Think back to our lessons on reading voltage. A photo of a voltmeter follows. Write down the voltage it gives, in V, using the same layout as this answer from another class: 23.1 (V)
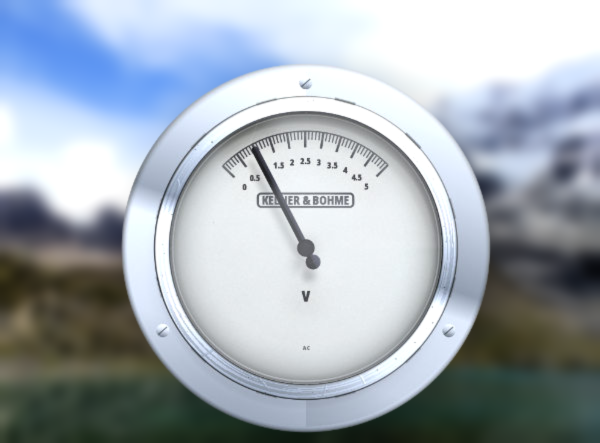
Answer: 1 (V)
